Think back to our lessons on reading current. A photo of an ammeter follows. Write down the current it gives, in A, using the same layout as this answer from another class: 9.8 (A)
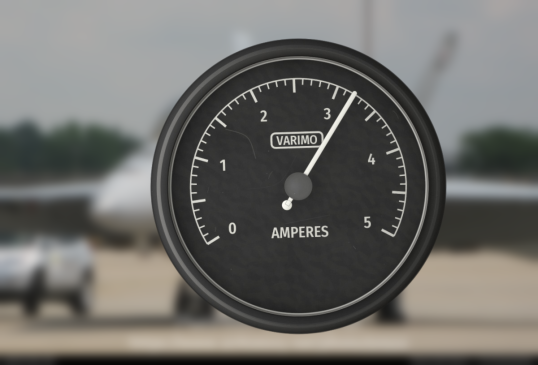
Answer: 3.2 (A)
